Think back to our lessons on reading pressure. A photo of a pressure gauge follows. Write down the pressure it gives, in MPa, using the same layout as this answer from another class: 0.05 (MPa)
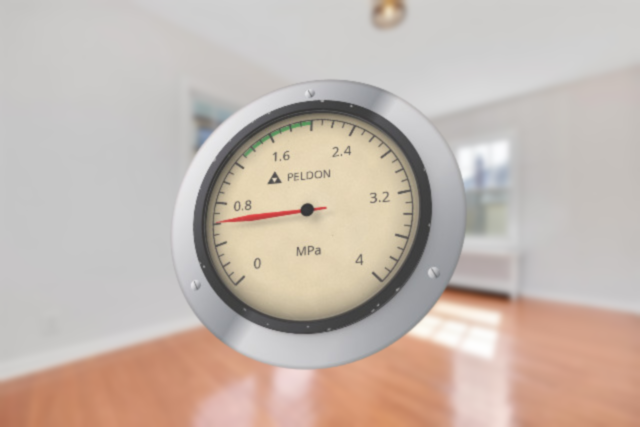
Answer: 0.6 (MPa)
